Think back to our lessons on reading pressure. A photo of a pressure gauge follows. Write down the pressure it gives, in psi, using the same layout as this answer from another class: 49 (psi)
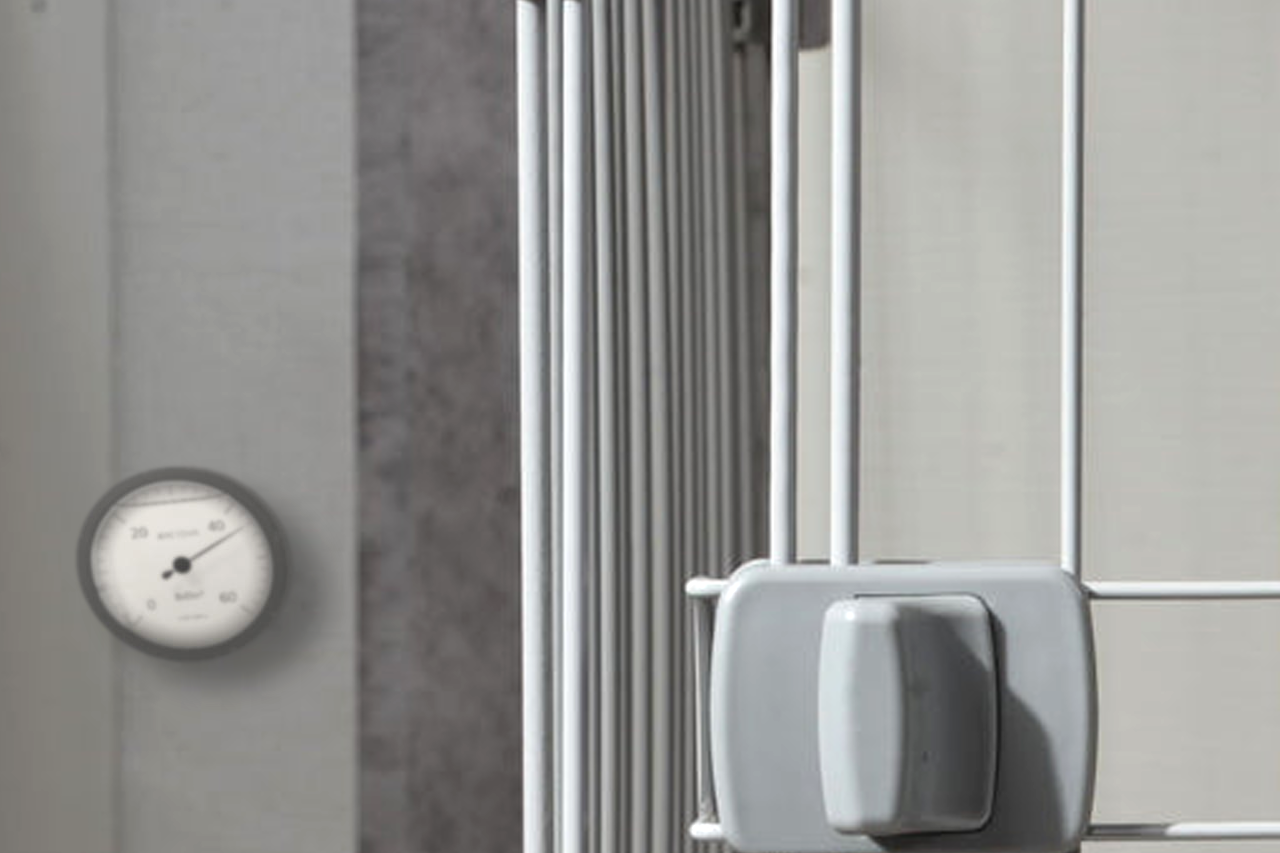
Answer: 44 (psi)
